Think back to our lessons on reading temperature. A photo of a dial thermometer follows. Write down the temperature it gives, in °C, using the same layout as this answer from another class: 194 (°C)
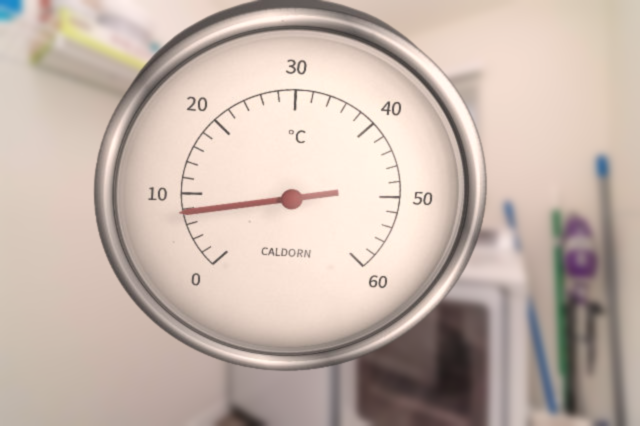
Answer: 8 (°C)
